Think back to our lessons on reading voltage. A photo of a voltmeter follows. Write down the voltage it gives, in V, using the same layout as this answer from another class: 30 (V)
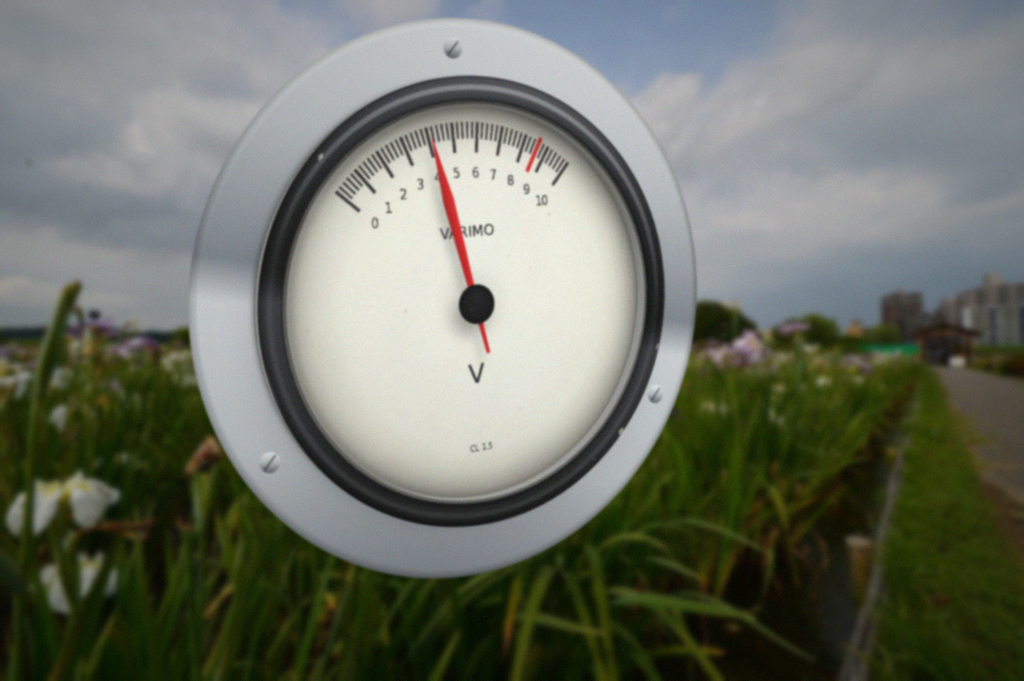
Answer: 4 (V)
